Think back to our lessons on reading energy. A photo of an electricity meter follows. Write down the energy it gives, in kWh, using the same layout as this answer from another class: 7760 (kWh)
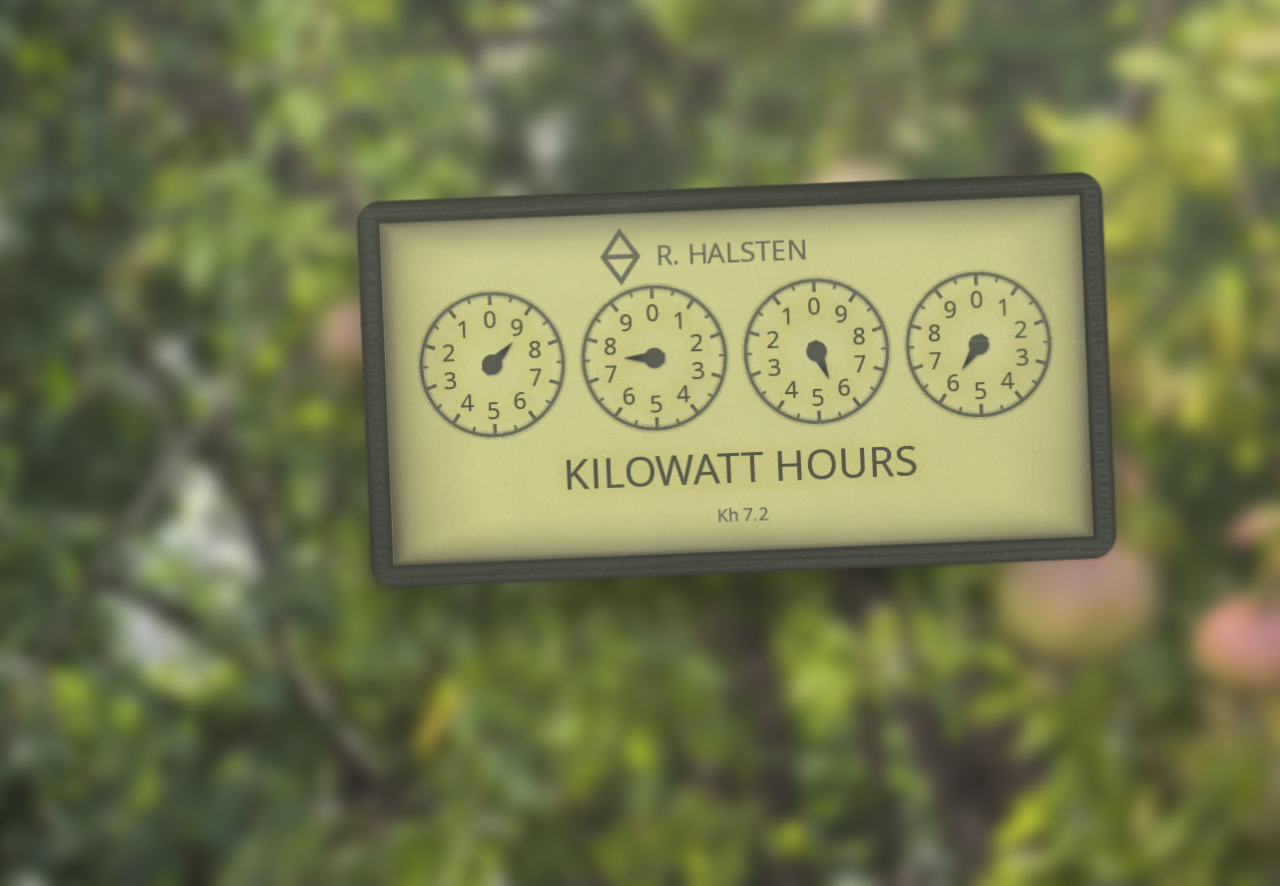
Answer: 8756 (kWh)
